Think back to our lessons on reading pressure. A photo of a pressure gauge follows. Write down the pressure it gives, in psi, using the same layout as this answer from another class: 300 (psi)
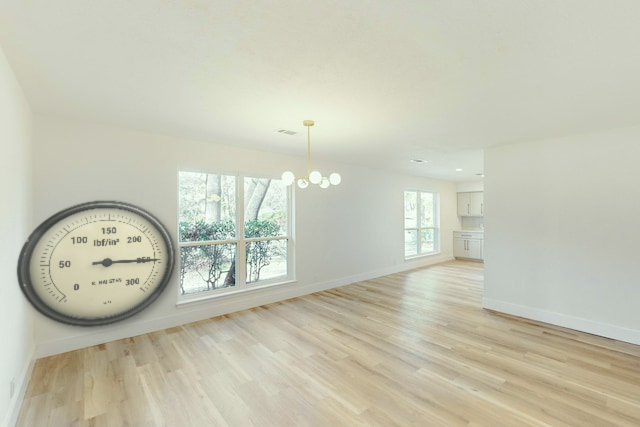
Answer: 250 (psi)
